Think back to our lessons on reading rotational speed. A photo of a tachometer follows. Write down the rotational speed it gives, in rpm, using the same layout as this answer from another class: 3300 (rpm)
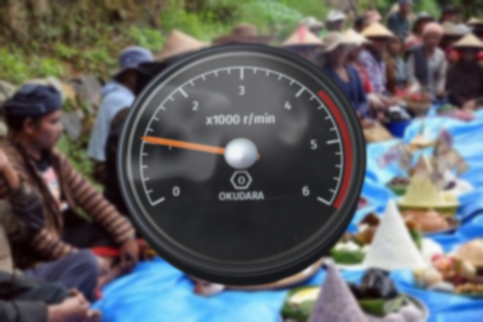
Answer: 1000 (rpm)
